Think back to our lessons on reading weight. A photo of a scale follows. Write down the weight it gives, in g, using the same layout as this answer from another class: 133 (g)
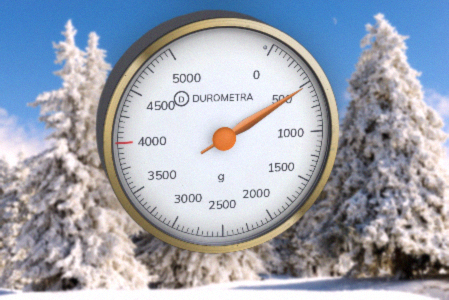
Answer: 500 (g)
